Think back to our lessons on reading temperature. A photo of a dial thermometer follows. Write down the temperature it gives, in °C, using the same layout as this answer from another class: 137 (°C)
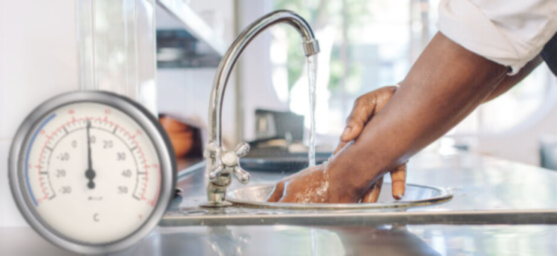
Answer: 10 (°C)
